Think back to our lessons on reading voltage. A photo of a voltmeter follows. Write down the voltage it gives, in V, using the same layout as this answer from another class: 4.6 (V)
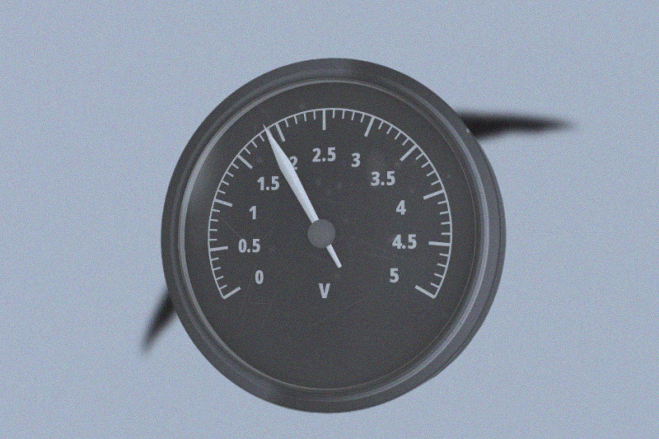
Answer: 1.9 (V)
